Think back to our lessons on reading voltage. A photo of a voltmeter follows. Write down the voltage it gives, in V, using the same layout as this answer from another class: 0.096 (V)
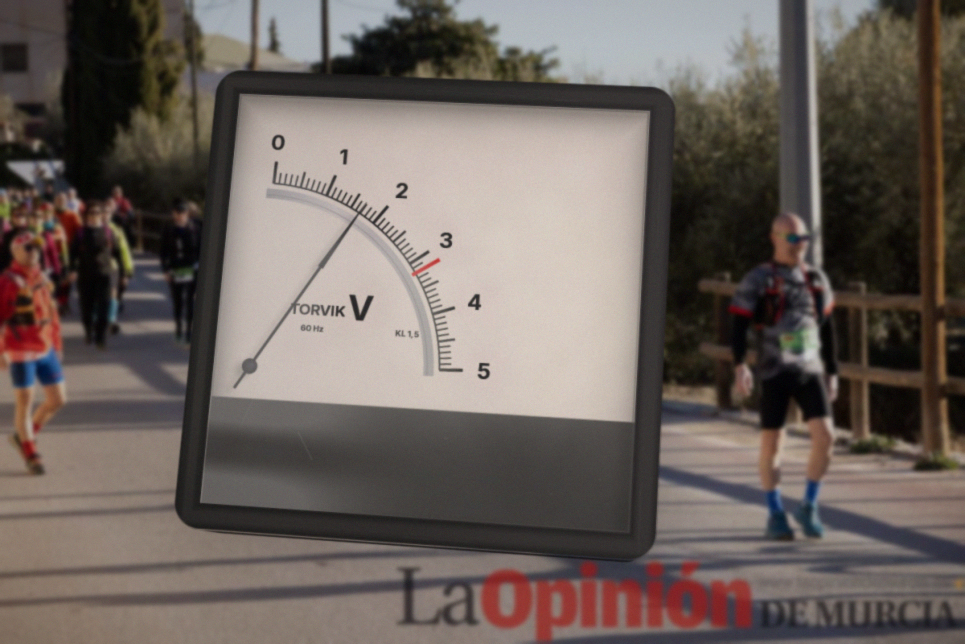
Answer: 1.7 (V)
